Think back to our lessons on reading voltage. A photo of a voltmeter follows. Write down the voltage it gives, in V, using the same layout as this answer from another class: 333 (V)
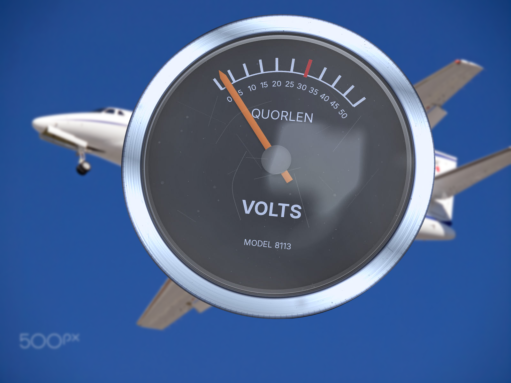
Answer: 2.5 (V)
